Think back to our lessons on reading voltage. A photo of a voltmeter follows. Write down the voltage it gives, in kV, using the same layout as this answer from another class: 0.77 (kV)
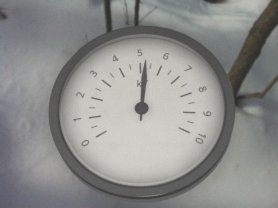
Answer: 5.25 (kV)
